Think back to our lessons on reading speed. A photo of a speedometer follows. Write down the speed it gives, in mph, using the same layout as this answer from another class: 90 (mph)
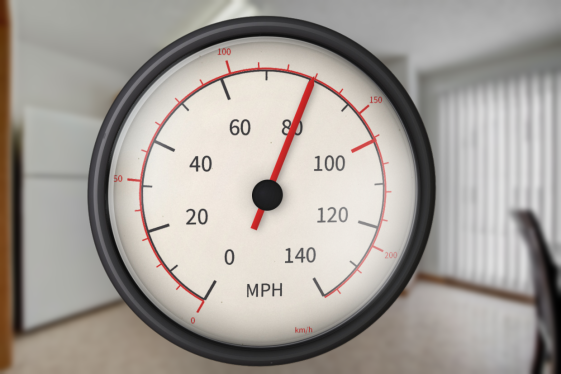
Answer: 80 (mph)
